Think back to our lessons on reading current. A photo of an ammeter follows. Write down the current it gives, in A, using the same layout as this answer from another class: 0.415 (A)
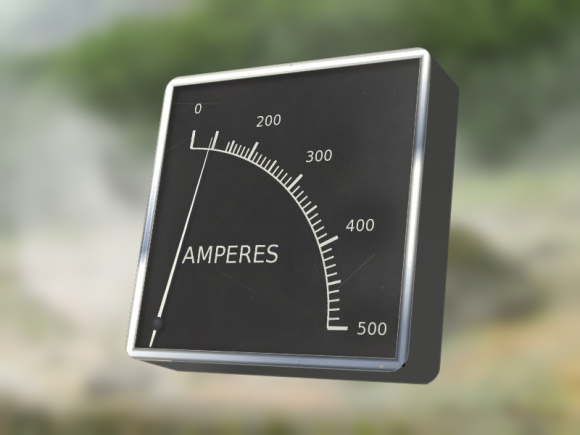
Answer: 100 (A)
